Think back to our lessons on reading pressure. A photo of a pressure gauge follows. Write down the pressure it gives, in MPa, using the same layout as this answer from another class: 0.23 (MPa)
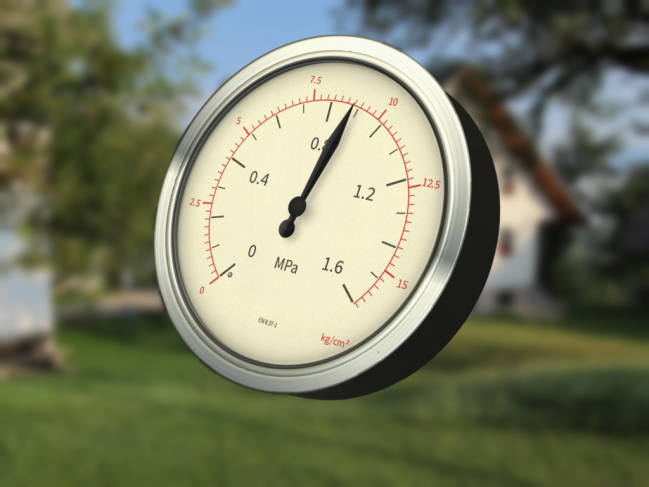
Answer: 0.9 (MPa)
